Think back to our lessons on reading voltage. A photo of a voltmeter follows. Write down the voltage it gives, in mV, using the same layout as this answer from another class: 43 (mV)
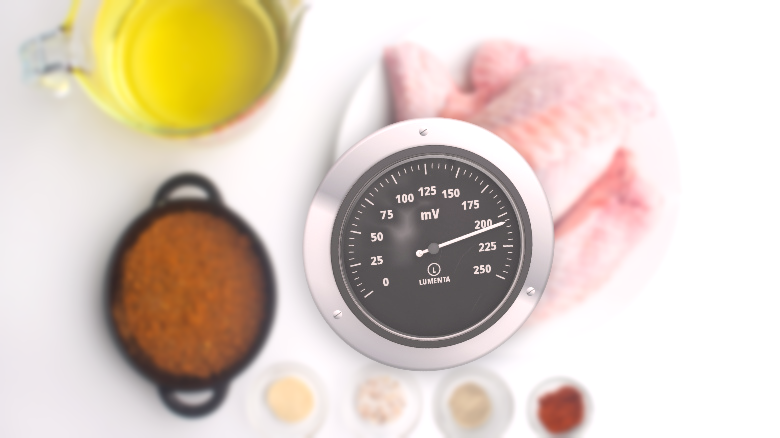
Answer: 205 (mV)
